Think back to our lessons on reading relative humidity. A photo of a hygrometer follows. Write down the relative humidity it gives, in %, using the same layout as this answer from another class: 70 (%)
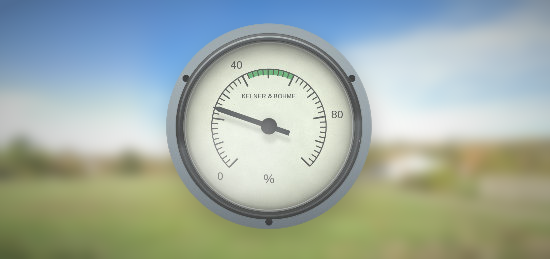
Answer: 24 (%)
